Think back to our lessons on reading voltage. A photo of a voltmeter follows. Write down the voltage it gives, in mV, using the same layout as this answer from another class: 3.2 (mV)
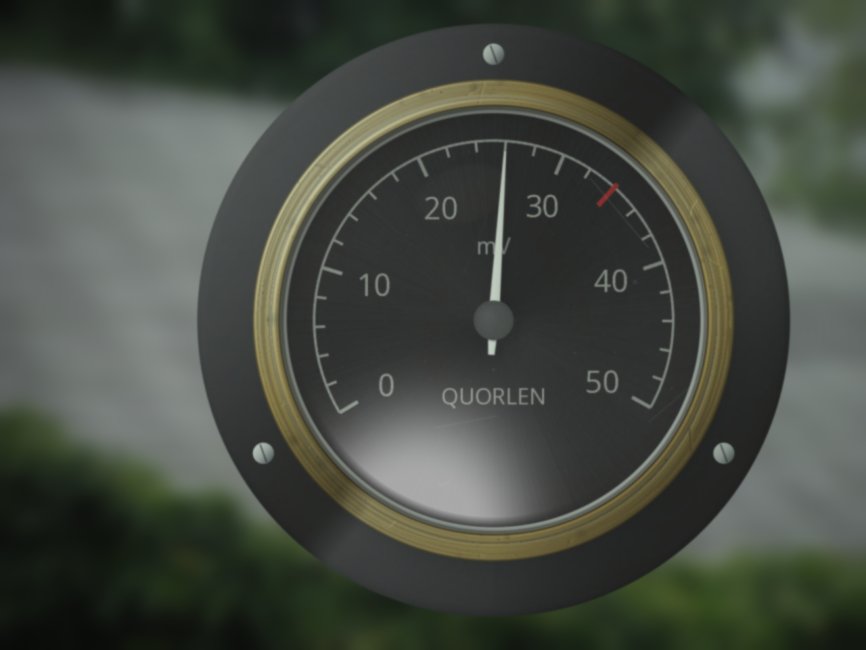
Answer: 26 (mV)
